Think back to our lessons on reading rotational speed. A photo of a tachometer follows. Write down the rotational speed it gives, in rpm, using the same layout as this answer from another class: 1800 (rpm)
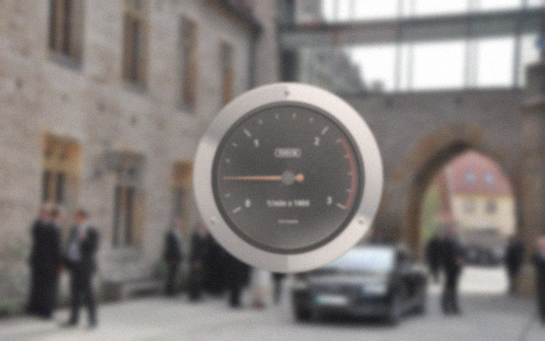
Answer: 400 (rpm)
